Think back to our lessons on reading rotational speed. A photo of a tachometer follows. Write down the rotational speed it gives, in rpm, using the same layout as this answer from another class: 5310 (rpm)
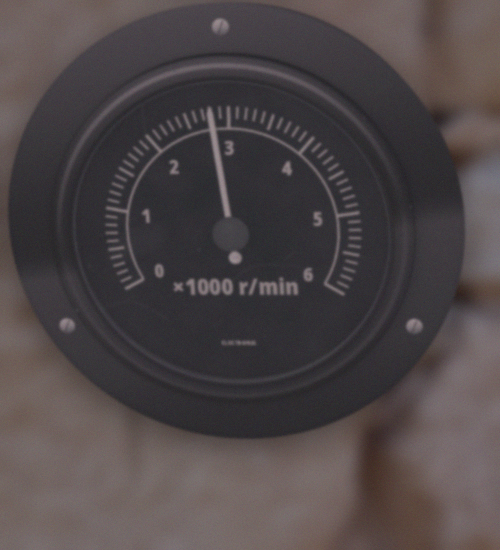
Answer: 2800 (rpm)
